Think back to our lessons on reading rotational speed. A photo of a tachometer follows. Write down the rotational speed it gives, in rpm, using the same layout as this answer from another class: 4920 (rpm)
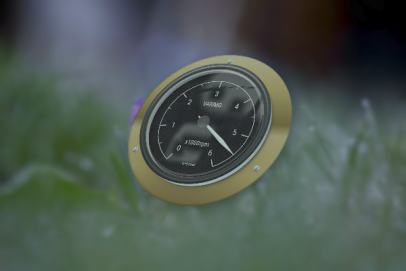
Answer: 5500 (rpm)
